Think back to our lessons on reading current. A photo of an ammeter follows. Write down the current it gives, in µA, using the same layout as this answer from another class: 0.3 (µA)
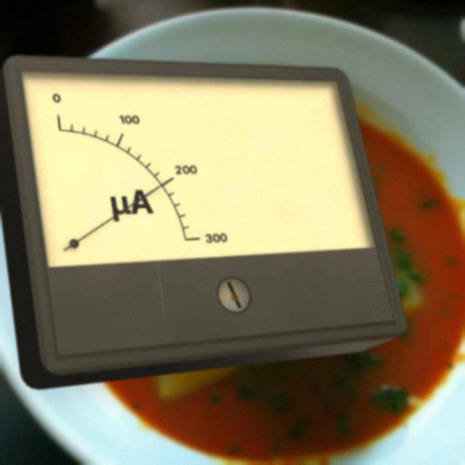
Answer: 200 (µA)
